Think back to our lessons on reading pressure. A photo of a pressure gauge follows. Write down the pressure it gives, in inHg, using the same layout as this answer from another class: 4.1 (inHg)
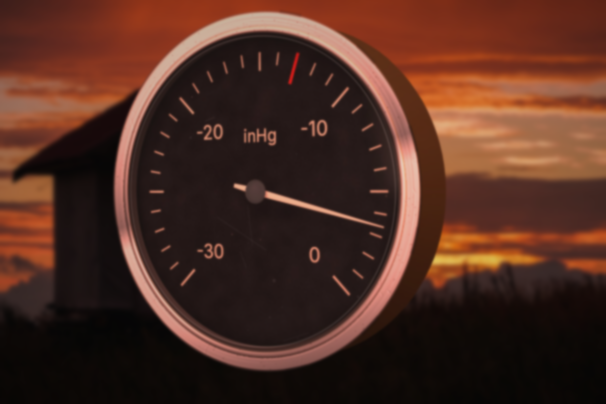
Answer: -3.5 (inHg)
